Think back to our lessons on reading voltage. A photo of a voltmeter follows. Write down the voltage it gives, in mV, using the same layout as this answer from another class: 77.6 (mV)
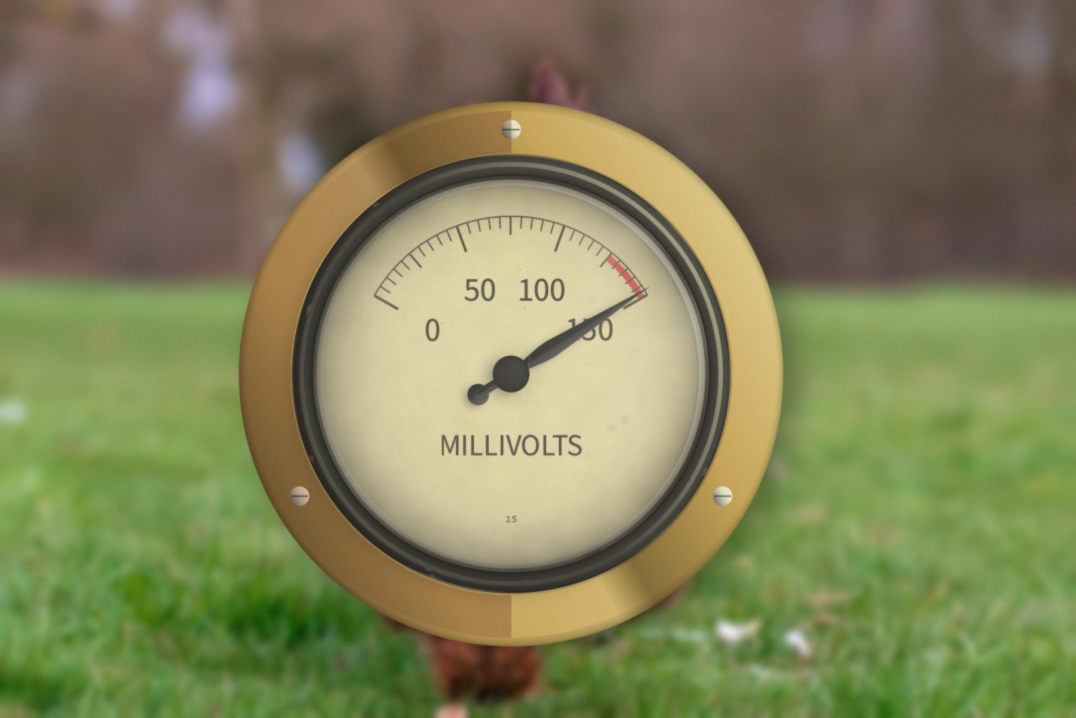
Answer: 147.5 (mV)
